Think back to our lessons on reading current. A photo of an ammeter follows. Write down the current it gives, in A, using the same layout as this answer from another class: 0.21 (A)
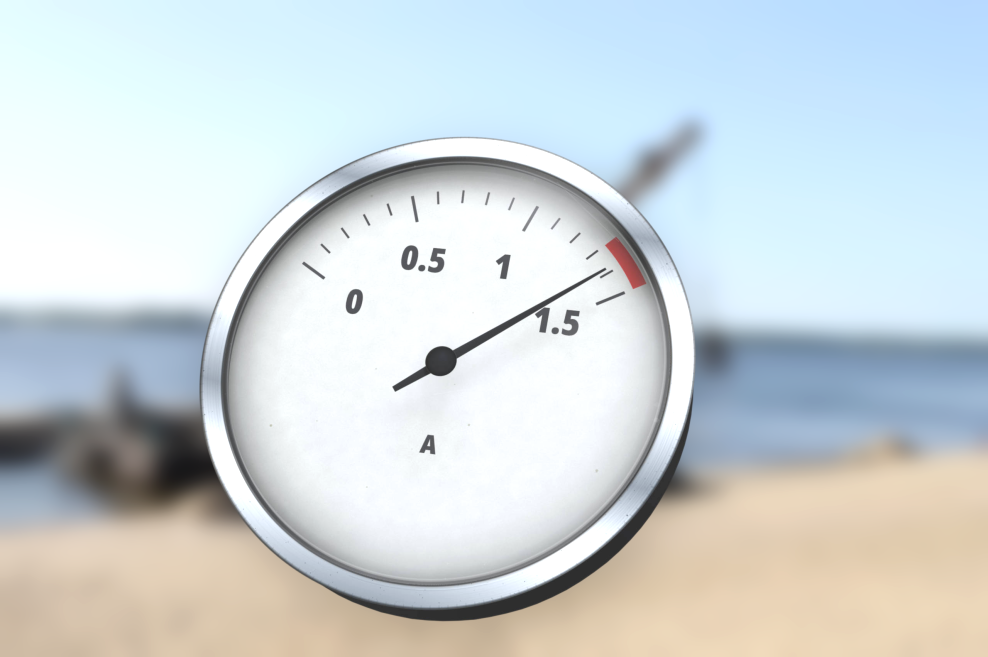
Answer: 1.4 (A)
